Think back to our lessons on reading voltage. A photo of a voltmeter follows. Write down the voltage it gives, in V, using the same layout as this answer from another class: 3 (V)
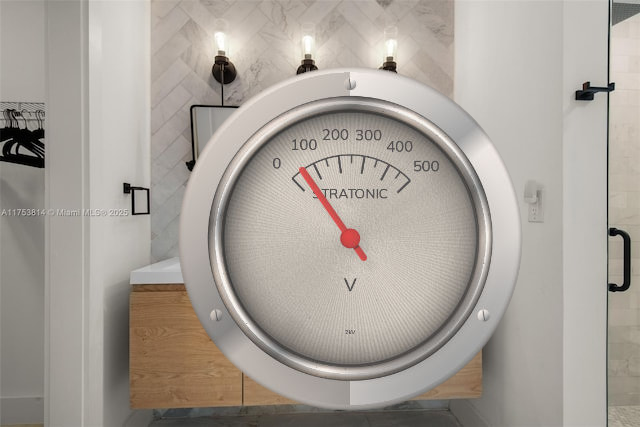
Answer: 50 (V)
